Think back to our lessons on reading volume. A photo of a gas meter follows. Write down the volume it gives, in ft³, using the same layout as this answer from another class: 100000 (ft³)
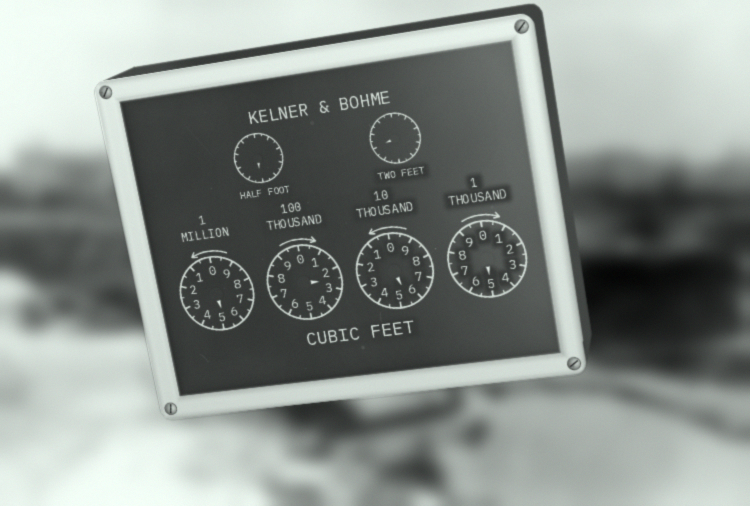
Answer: 525500 (ft³)
